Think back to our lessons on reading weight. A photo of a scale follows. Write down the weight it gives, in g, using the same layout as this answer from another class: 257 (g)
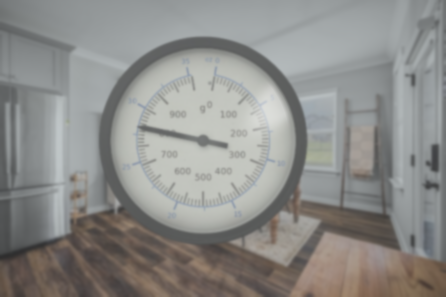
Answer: 800 (g)
